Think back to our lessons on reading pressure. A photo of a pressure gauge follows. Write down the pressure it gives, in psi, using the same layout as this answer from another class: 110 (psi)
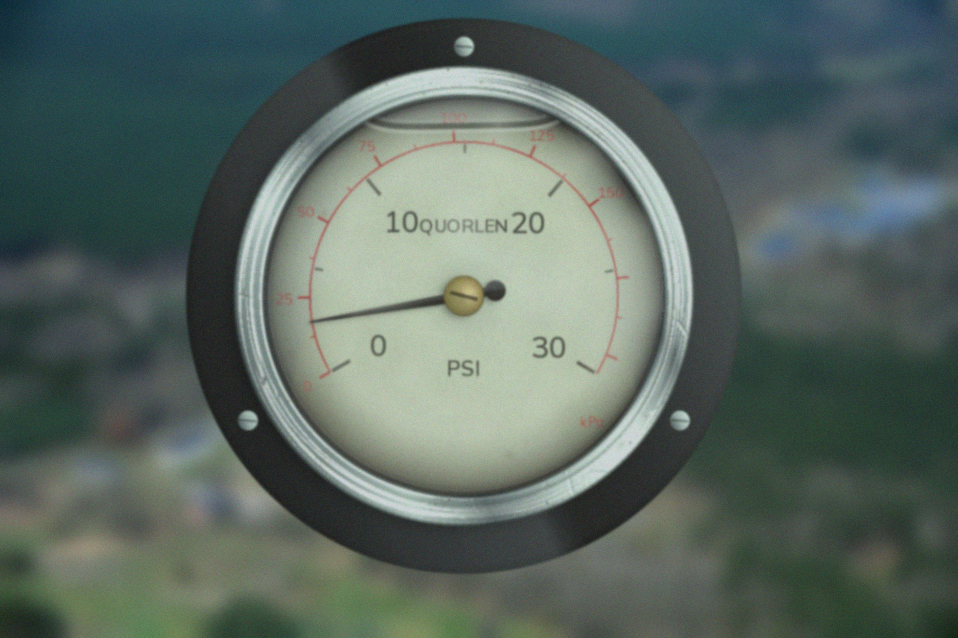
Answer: 2.5 (psi)
